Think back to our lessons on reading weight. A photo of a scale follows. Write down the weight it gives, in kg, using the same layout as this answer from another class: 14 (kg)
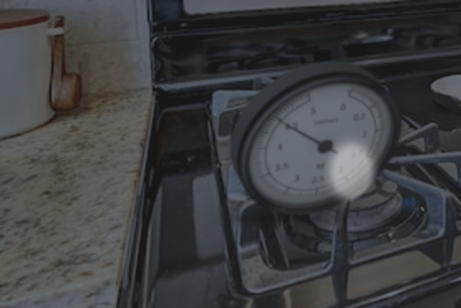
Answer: 4.5 (kg)
